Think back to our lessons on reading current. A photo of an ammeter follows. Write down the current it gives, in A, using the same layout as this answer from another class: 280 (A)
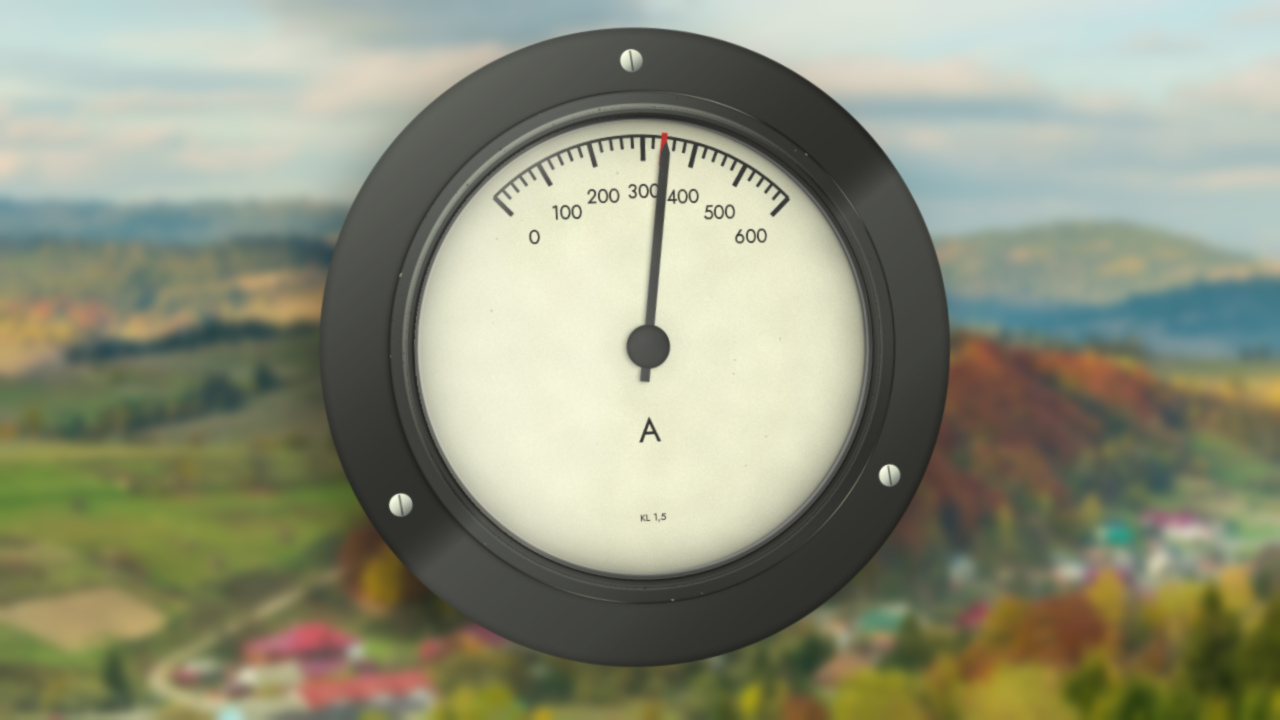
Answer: 340 (A)
